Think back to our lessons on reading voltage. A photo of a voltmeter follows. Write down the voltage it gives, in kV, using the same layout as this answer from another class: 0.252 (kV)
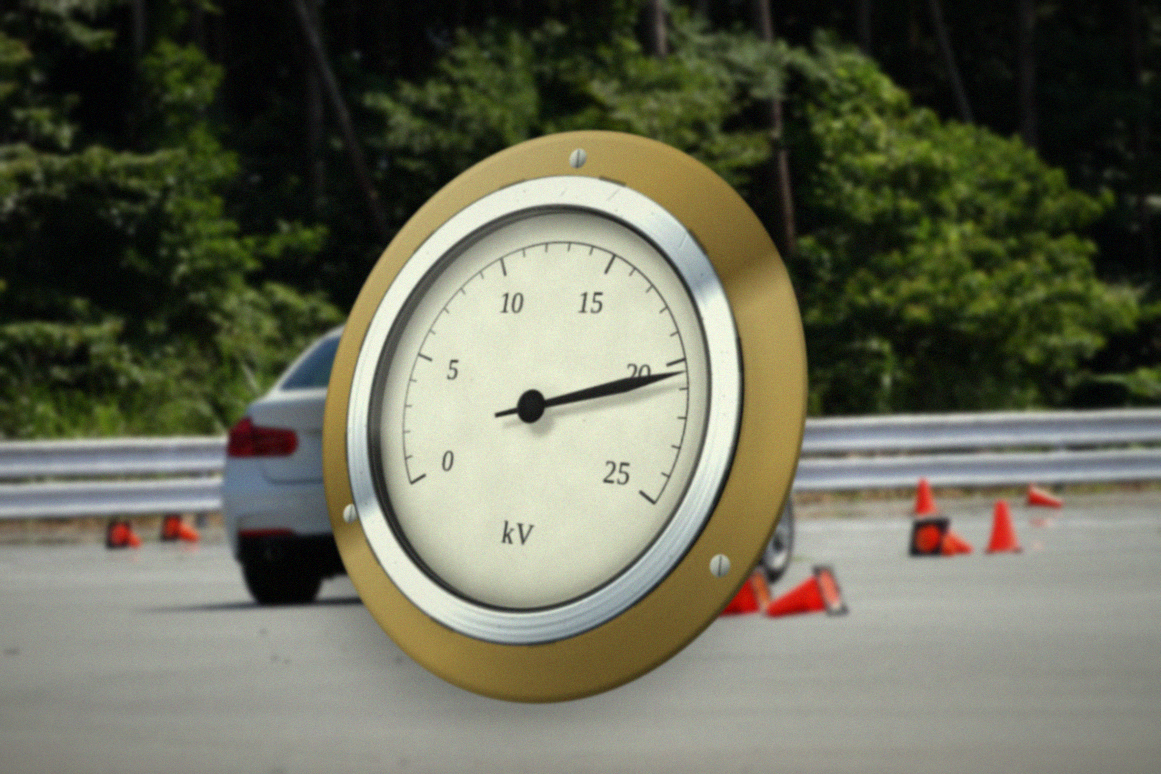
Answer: 20.5 (kV)
